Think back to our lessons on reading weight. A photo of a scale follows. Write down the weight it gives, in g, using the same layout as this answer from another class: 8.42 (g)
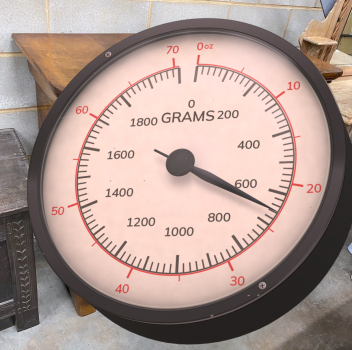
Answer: 660 (g)
